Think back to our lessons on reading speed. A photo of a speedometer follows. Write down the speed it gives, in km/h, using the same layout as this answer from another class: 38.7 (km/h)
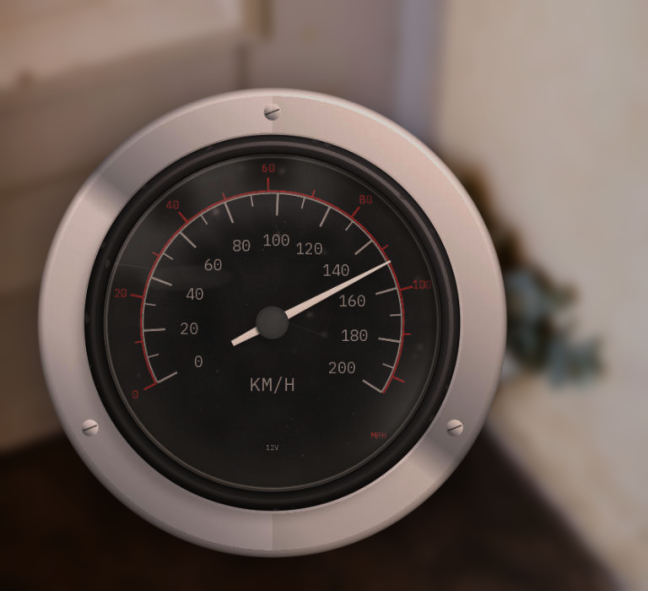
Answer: 150 (km/h)
